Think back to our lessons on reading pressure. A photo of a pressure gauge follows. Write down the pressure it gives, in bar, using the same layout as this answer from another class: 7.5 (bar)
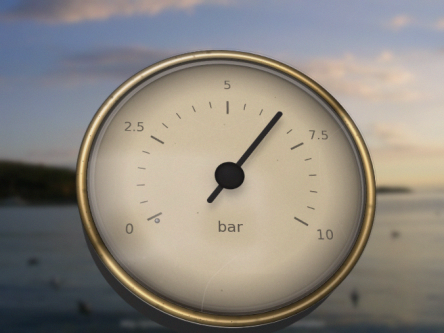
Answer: 6.5 (bar)
